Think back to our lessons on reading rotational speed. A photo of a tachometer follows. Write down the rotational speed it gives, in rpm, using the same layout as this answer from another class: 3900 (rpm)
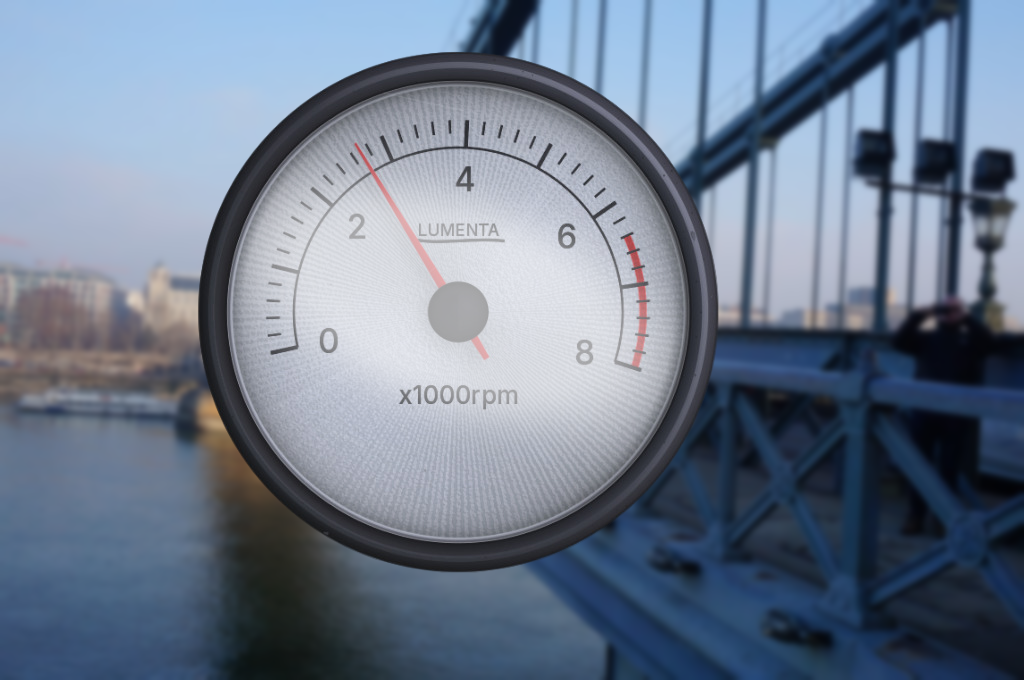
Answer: 2700 (rpm)
